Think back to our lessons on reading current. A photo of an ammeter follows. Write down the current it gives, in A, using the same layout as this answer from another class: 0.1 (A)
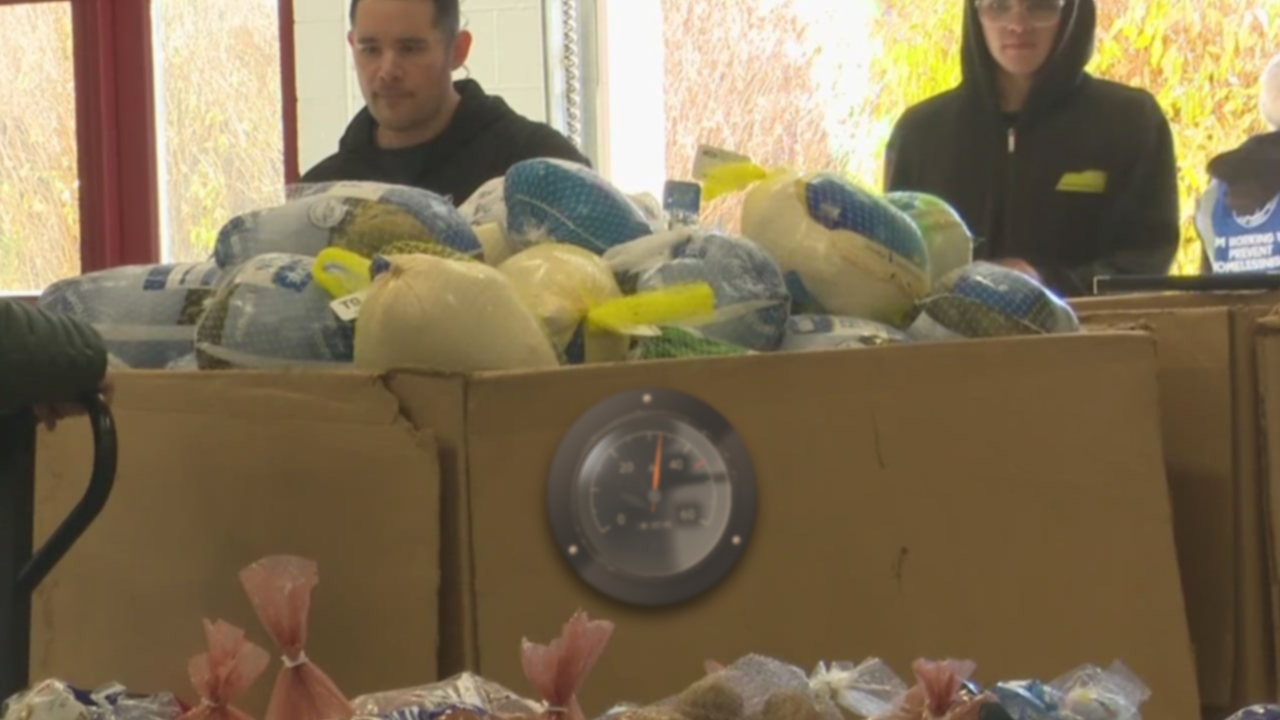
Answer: 32.5 (A)
